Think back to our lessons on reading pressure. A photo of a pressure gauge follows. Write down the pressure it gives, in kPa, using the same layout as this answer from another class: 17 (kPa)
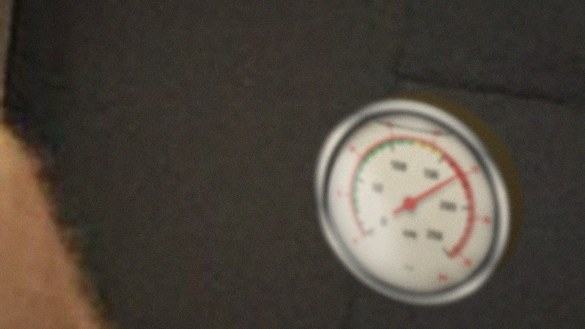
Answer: 170 (kPa)
